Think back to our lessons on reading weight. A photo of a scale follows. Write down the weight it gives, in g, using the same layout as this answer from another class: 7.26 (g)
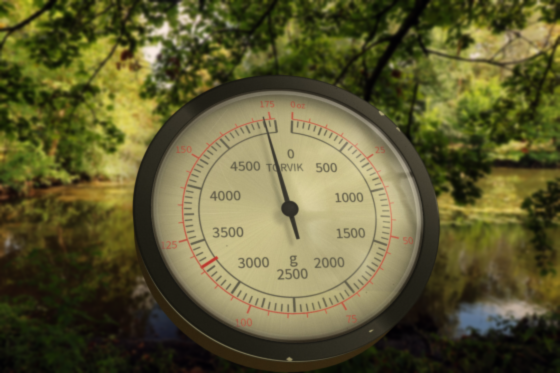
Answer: 4900 (g)
